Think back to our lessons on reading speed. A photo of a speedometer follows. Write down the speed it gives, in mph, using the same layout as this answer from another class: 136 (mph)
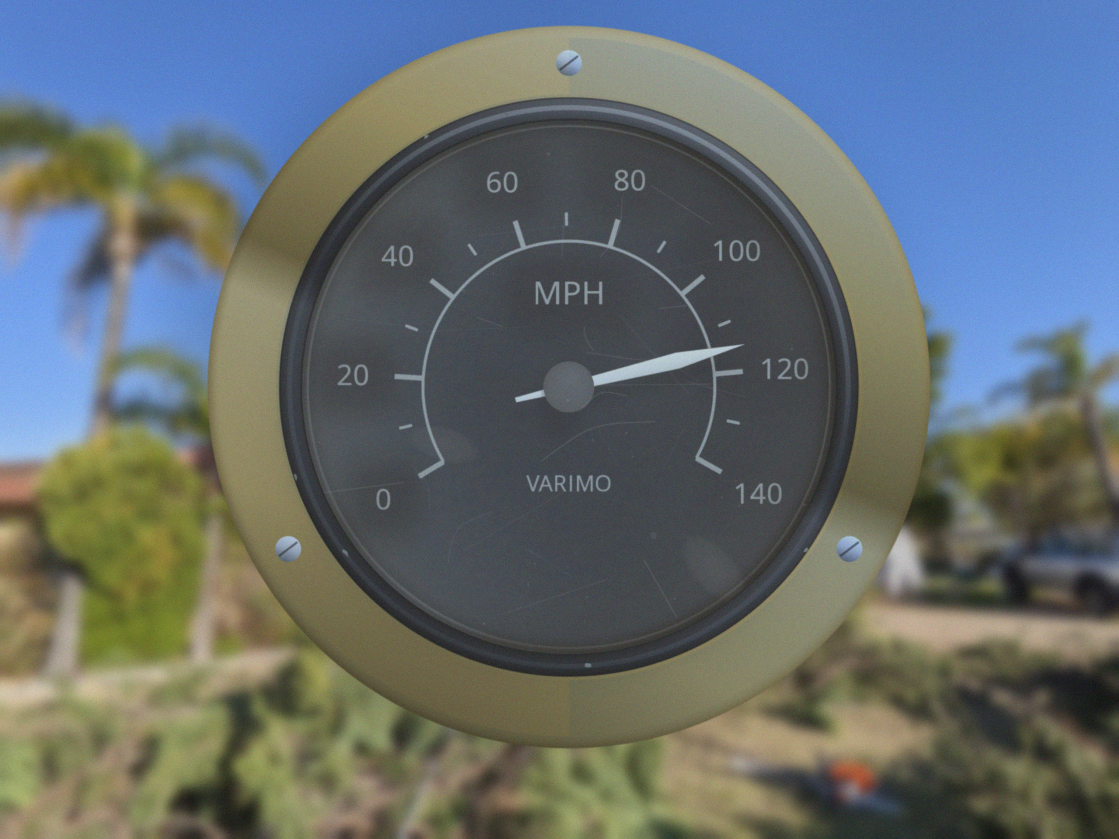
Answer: 115 (mph)
